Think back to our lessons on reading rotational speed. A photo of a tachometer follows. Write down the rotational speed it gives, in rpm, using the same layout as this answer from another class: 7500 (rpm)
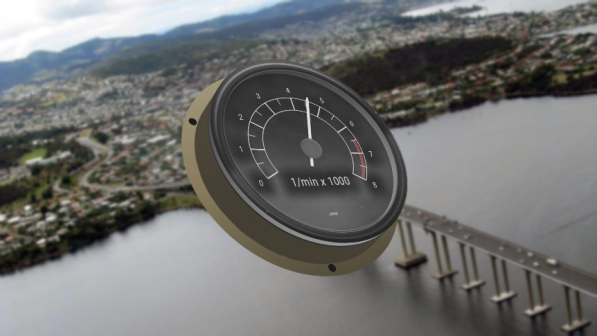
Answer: 4500 (rpm)
